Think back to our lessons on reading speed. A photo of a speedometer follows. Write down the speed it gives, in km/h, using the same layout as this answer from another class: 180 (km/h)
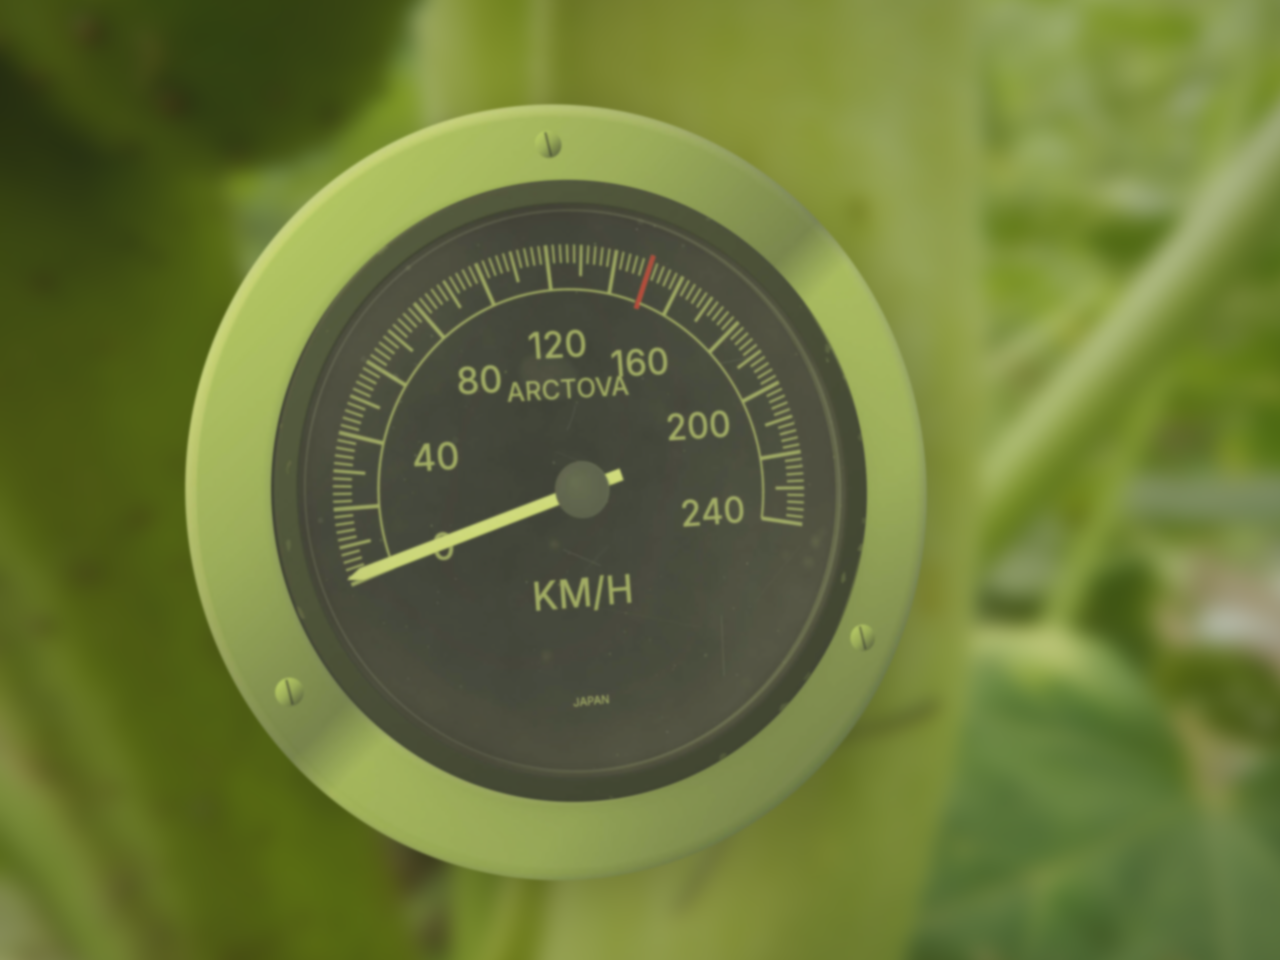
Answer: 2 (km/h)
